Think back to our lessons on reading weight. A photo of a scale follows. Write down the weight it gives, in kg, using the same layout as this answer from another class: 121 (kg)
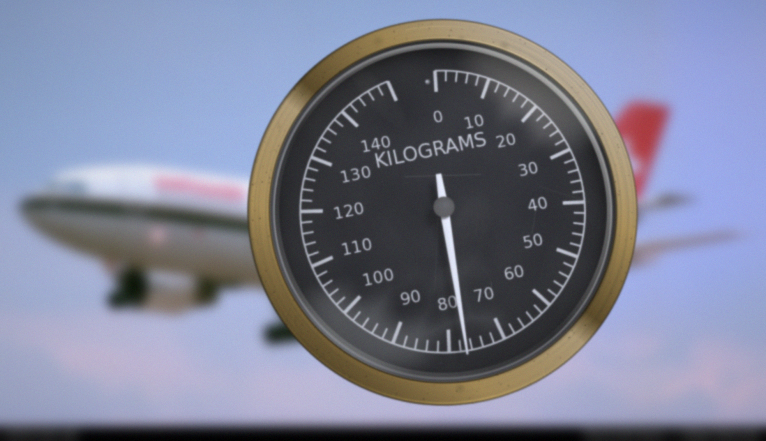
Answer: 77 (kg)
